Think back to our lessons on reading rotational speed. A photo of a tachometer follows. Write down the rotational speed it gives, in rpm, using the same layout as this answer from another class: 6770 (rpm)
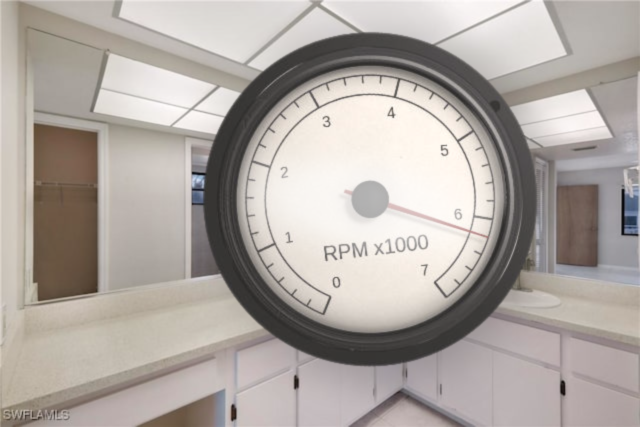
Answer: 6200 (rpm)
